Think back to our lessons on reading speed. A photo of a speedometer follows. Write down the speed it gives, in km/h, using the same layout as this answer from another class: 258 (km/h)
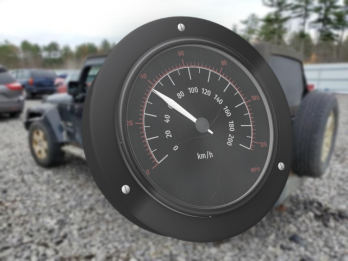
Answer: 60 (km/h)
